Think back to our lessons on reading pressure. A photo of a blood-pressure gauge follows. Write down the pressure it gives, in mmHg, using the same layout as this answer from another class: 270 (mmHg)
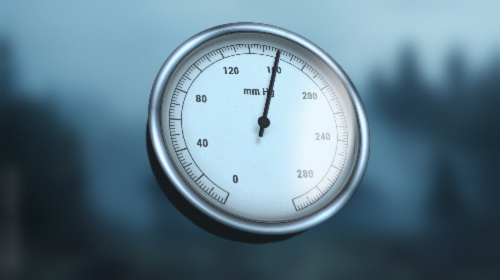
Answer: 160 (mmHg)
